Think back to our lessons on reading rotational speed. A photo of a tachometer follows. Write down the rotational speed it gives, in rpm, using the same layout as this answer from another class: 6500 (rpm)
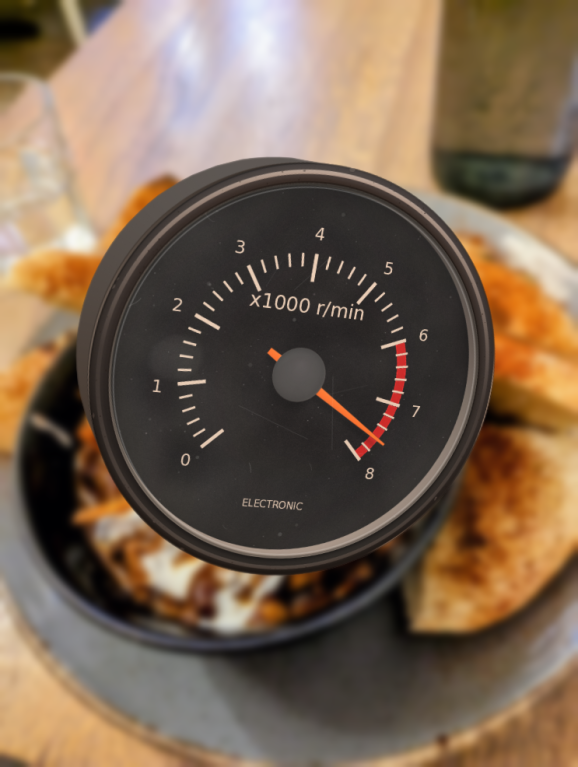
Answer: 7600 (rpm)
